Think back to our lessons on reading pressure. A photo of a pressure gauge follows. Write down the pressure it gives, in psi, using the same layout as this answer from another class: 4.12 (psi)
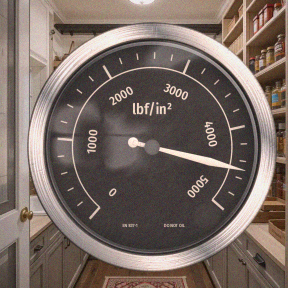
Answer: 4500 (psi)
